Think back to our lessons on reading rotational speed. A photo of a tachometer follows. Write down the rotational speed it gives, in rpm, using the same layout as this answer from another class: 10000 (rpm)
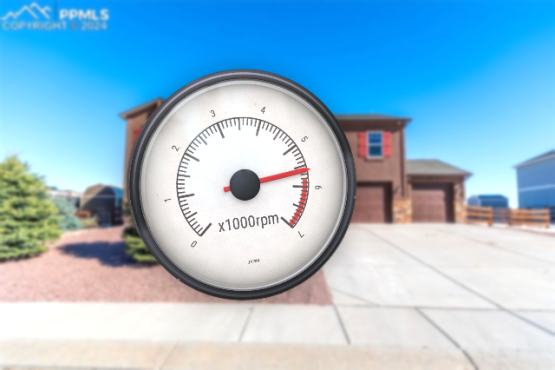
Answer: 5600 (rpm)
